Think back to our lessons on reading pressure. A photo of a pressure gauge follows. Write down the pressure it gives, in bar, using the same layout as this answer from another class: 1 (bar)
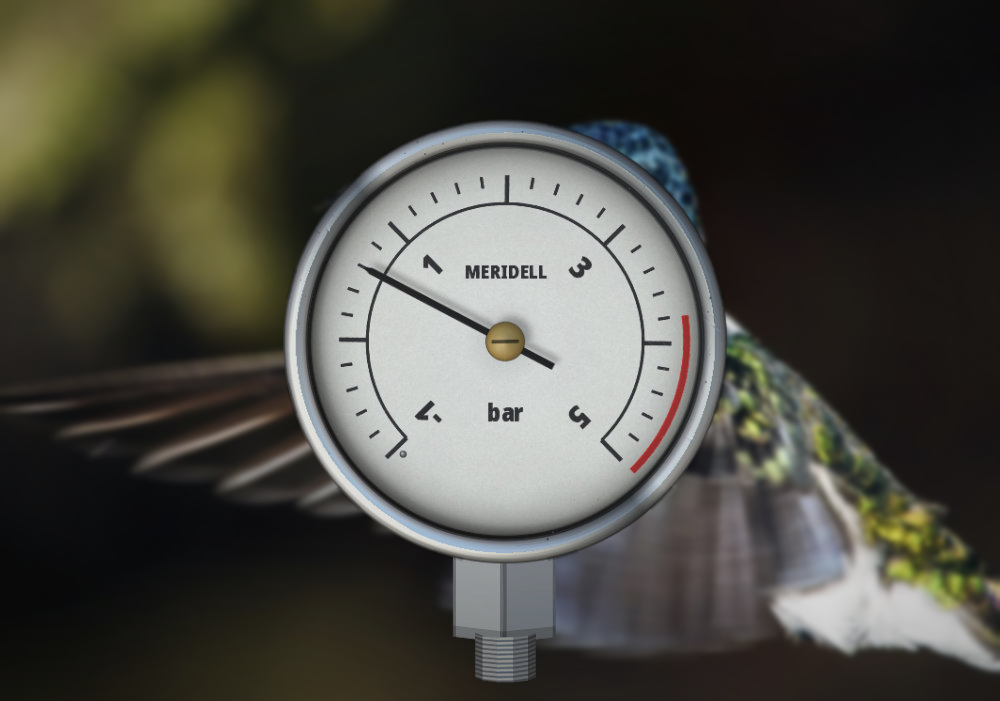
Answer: 0.6 (bar)
